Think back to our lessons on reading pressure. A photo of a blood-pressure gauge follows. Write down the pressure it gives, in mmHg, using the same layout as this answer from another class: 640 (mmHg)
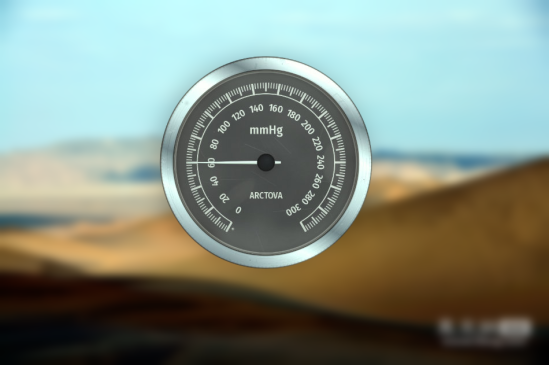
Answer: 60 (mmHg)
